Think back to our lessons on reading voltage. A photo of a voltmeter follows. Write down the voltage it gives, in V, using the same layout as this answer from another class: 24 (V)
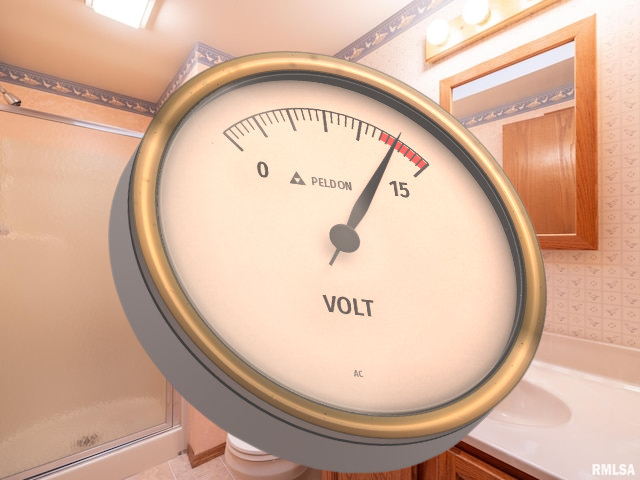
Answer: 12.5 (V)
